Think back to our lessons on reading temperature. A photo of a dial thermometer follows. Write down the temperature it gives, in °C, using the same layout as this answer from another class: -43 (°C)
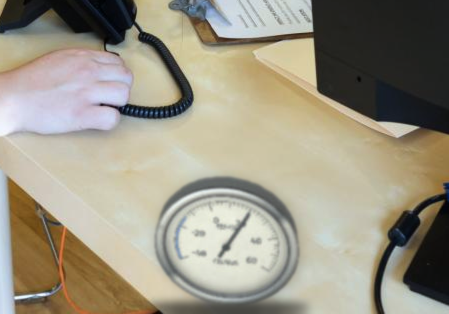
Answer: 20 (°C)
